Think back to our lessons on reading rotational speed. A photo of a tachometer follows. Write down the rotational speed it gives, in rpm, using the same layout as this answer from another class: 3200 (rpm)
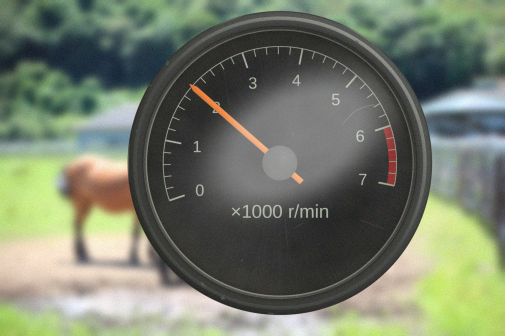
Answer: 2000 (rpm)
